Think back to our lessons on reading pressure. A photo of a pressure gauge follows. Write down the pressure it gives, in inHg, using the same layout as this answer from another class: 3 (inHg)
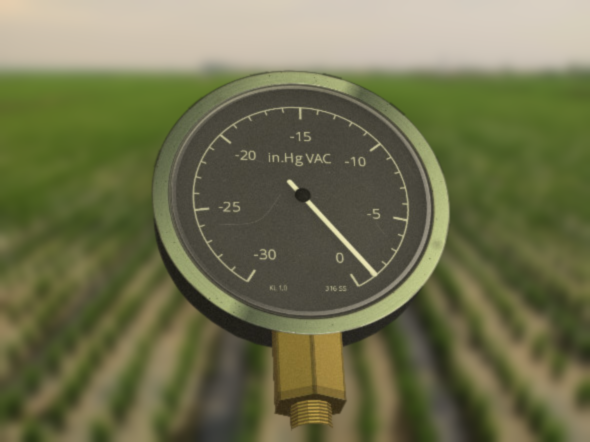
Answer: -1 (inHg)
